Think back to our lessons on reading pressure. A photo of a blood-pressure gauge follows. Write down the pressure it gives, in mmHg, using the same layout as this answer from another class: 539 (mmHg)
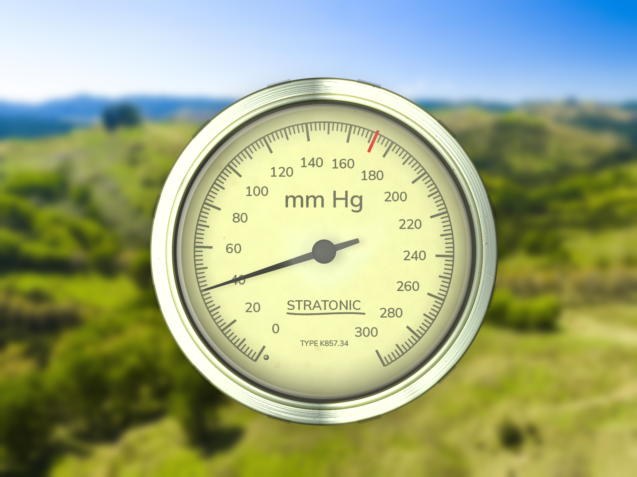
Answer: 40 (mmHg)
